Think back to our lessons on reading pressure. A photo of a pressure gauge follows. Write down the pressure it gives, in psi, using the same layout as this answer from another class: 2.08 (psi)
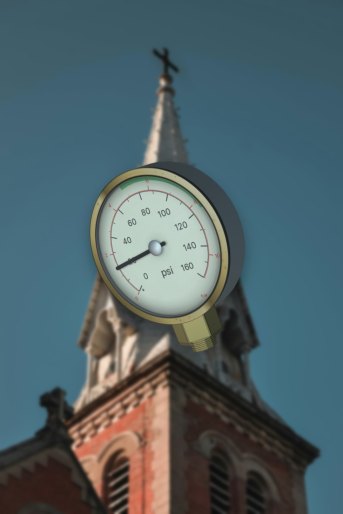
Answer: 20 (psi)
